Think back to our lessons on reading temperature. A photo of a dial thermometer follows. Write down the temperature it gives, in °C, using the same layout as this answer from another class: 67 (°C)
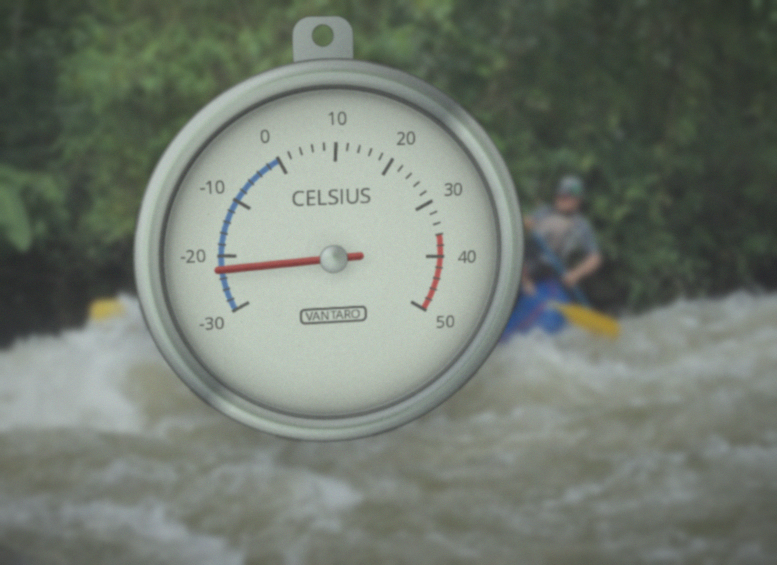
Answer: -22 (°C)
